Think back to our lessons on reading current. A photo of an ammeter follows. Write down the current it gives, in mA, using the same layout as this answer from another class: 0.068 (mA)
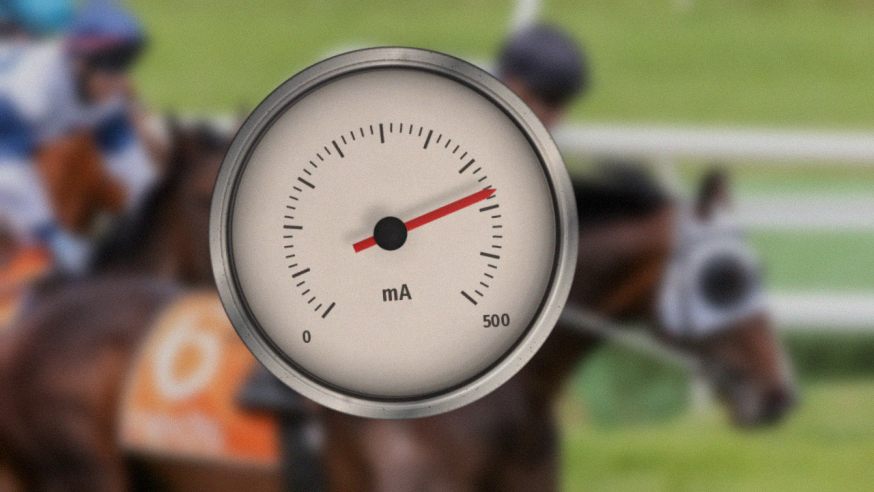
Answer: 385 (mA)
